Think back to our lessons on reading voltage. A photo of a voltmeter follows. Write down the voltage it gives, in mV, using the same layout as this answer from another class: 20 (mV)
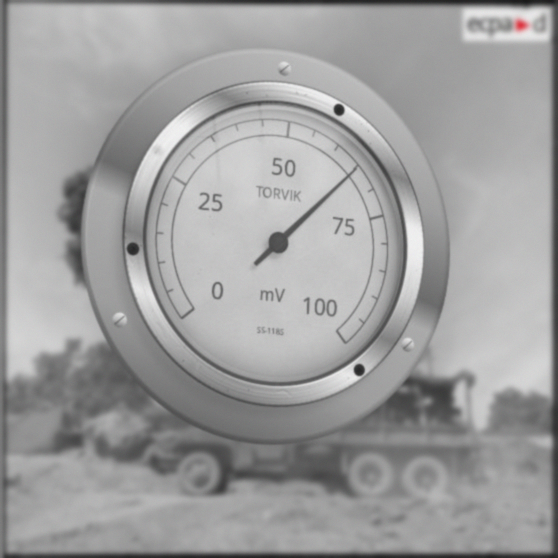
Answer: 65 (mV)
